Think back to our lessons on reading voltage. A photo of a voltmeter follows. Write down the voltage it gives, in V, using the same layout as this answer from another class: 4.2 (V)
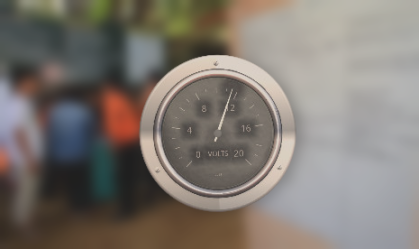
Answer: 11.5 (V)
